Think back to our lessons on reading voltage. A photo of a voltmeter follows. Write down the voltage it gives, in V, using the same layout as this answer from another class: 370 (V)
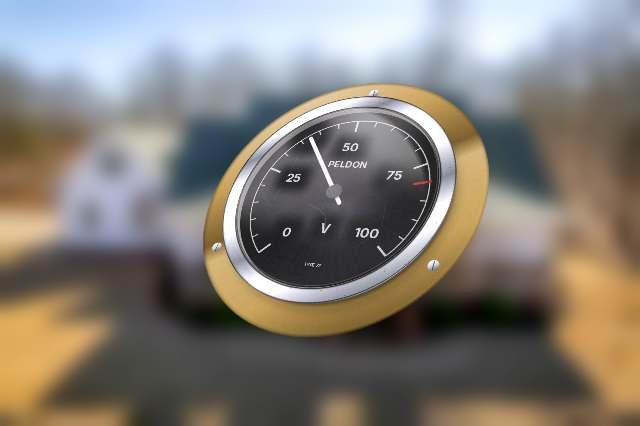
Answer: 37.5 (V)
